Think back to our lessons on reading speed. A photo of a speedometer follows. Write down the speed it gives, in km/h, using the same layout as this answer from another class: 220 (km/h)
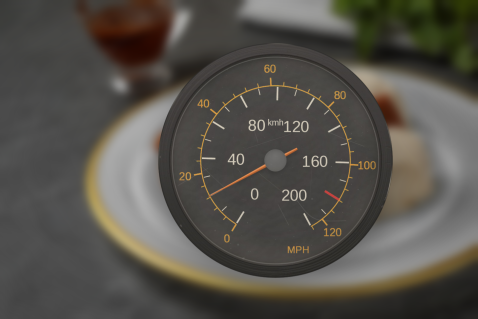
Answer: 20 (km/h)
